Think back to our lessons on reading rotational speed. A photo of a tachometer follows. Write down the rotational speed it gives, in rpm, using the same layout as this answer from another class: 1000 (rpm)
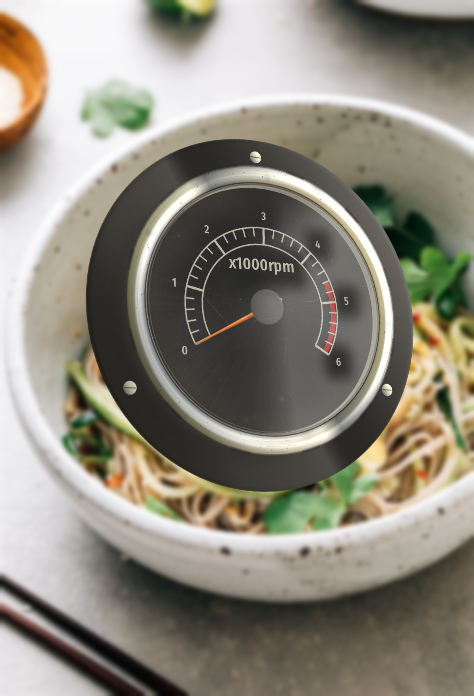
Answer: 0 (rpm)
